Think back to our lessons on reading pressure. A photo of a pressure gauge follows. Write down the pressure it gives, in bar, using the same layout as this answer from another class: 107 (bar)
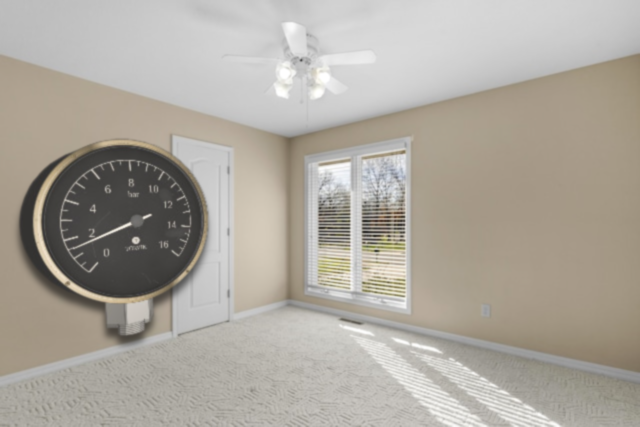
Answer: 1.5 (bar)
